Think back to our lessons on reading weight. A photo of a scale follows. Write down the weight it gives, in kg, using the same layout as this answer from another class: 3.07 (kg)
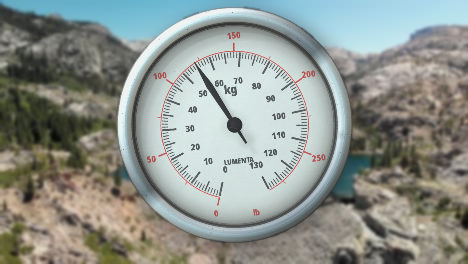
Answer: 55 (kg)
